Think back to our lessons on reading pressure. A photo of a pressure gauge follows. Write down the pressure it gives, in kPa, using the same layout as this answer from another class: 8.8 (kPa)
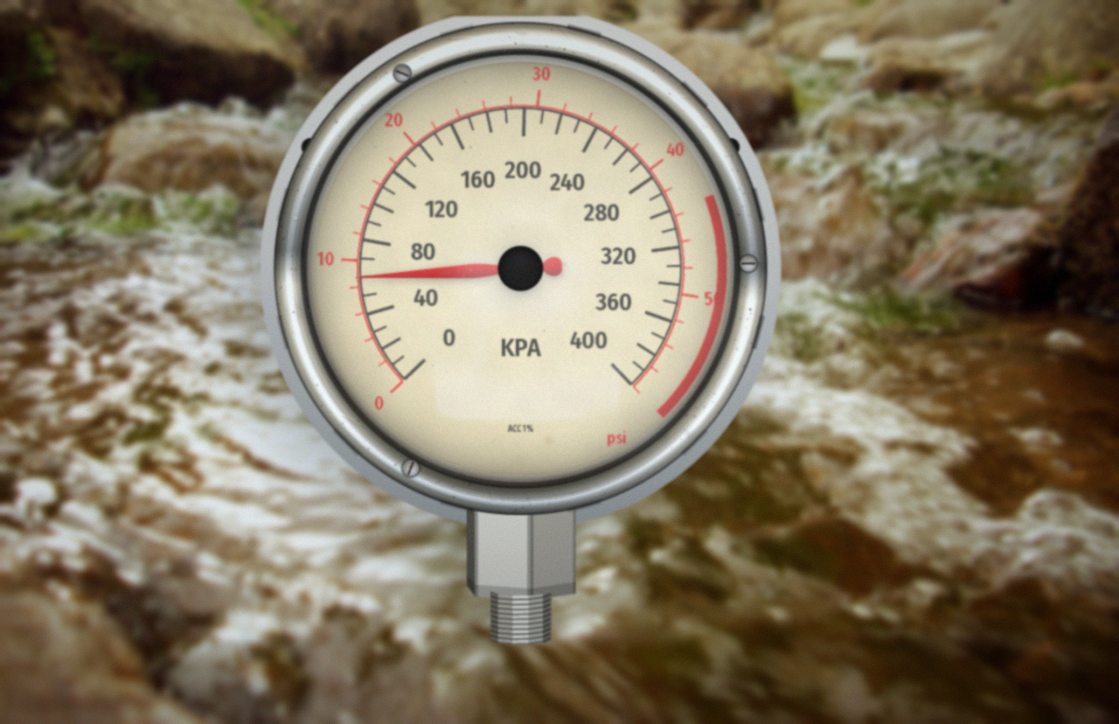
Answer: 60 (kPa)
